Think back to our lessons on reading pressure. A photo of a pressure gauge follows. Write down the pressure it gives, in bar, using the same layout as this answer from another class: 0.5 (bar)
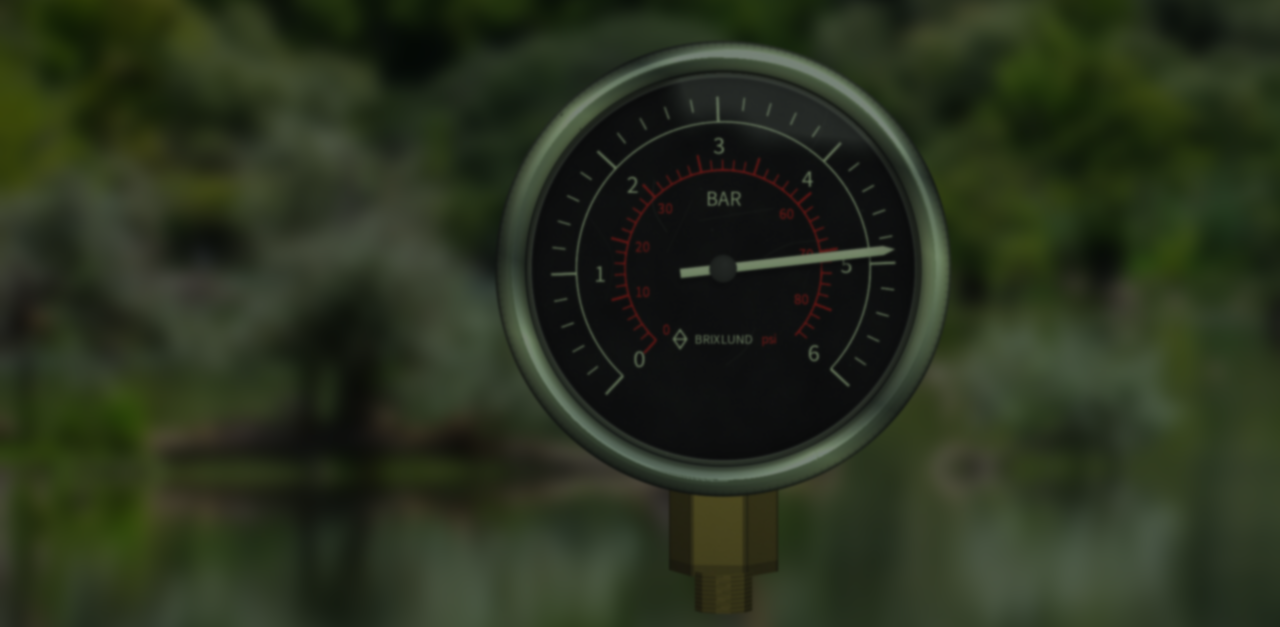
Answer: 4.9 (bar)
